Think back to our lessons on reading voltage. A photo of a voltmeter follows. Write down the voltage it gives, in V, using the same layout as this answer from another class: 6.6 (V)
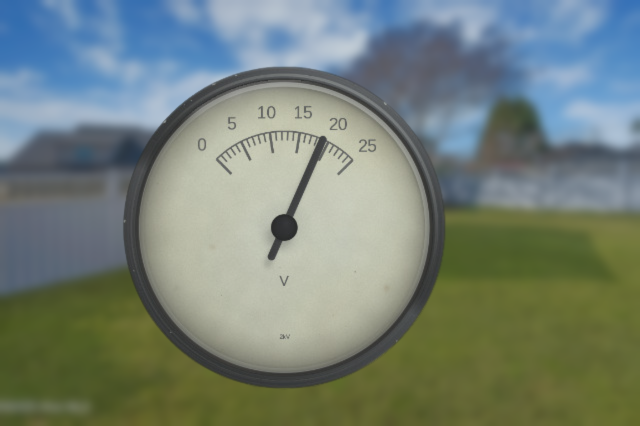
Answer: 19 (V)
